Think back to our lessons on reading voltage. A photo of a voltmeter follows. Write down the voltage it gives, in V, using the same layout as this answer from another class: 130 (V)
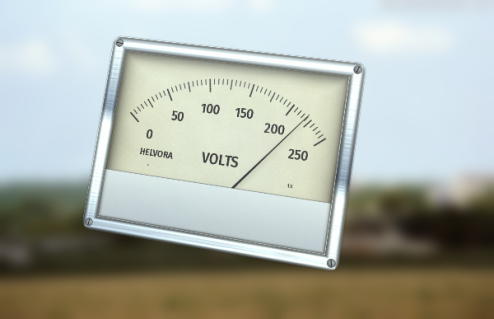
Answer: 220 (V)
